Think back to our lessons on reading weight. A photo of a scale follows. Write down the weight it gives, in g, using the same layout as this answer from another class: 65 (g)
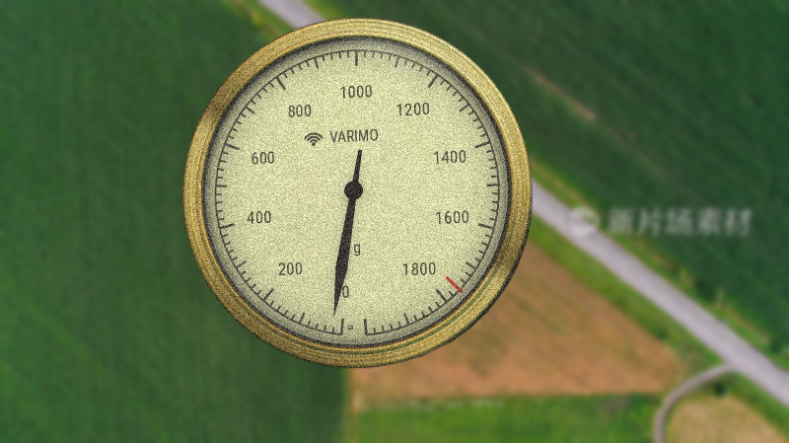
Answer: 20 (g)
